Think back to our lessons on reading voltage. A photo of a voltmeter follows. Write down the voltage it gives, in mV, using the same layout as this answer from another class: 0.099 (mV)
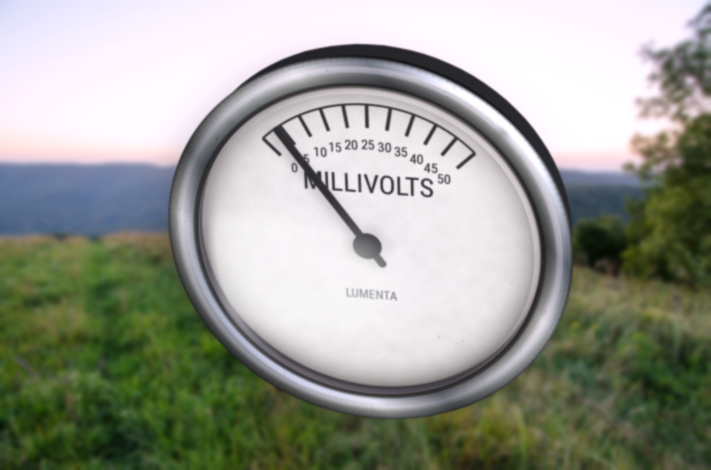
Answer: 5 (mV)
